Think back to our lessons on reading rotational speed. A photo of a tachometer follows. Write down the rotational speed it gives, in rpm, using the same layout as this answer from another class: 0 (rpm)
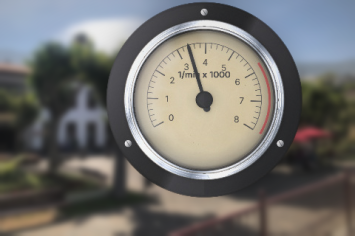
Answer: 3400 (rpm)
